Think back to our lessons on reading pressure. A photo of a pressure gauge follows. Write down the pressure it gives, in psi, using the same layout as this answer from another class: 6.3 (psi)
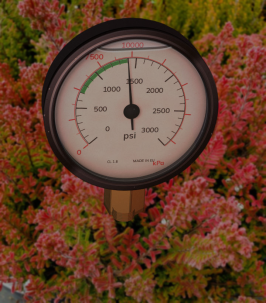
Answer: 1400 (psi)
